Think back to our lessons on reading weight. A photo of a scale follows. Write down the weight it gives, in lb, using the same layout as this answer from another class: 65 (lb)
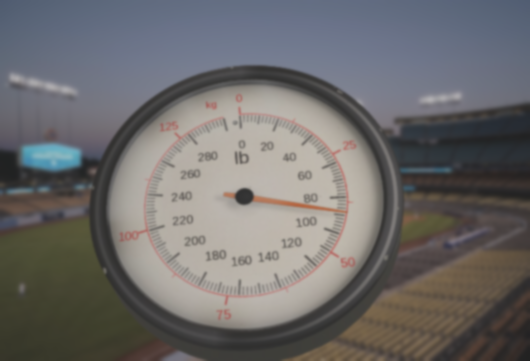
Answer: 90 (lb)
